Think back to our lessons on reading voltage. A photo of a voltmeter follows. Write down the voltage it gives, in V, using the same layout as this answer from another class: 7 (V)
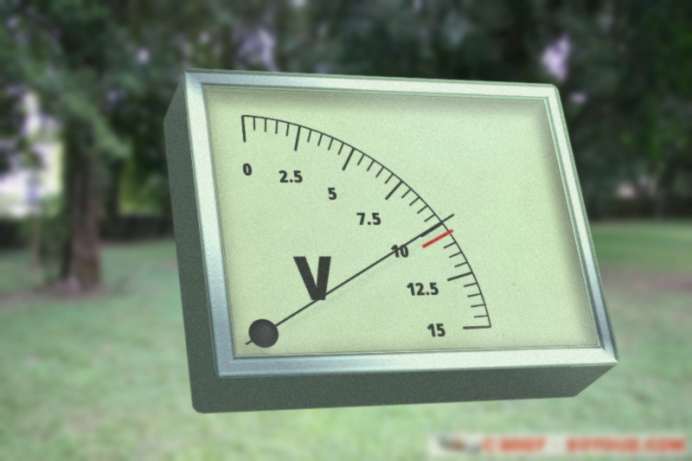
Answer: 10 (V)
